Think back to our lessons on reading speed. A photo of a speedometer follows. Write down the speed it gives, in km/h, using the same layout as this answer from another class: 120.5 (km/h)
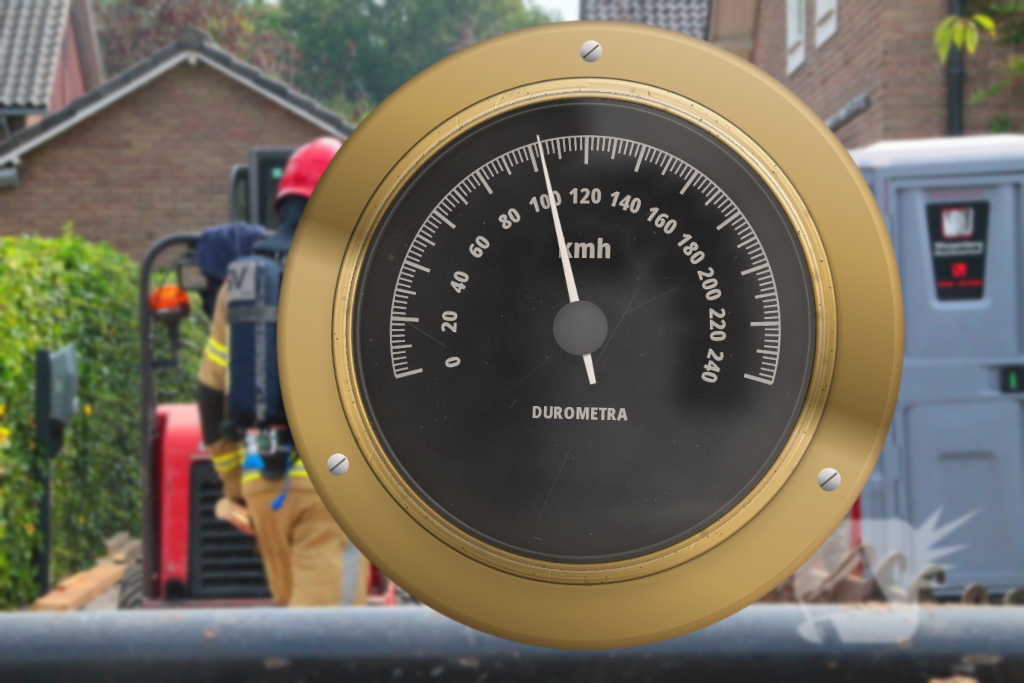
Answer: 104 (km/h)
